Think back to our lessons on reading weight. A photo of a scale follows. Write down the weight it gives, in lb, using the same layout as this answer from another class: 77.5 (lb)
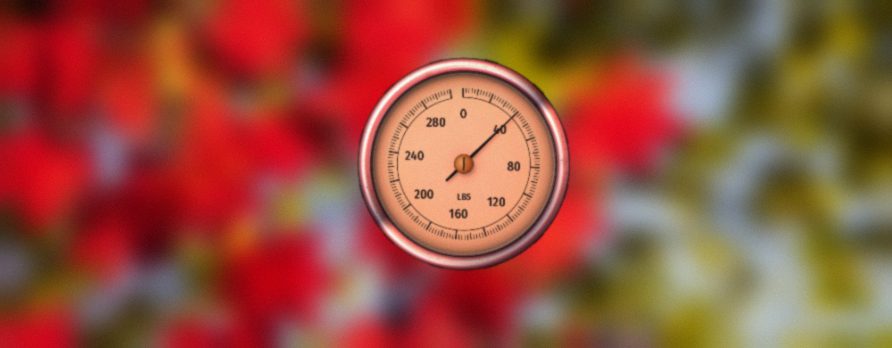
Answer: 40 (lb)
